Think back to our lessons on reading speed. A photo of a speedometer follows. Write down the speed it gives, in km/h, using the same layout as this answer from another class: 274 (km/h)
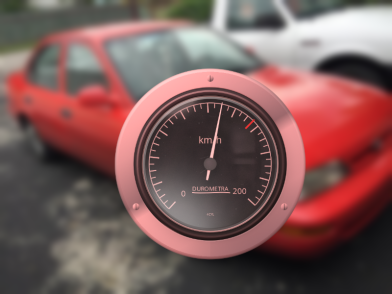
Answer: 110 (km/h)
